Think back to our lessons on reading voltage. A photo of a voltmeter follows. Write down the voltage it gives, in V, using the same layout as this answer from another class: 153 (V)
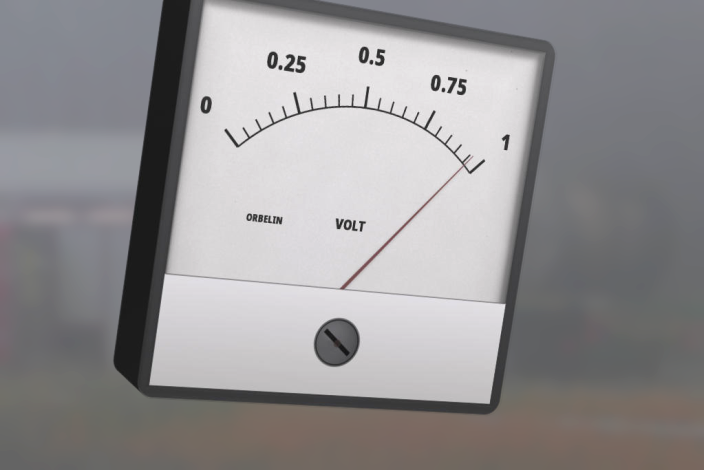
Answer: 0.95 (V)
